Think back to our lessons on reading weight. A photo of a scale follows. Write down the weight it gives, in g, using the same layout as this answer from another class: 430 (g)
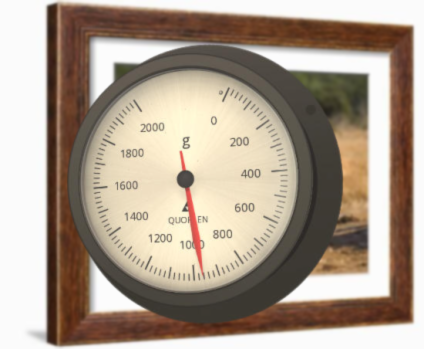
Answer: 960 (g)
